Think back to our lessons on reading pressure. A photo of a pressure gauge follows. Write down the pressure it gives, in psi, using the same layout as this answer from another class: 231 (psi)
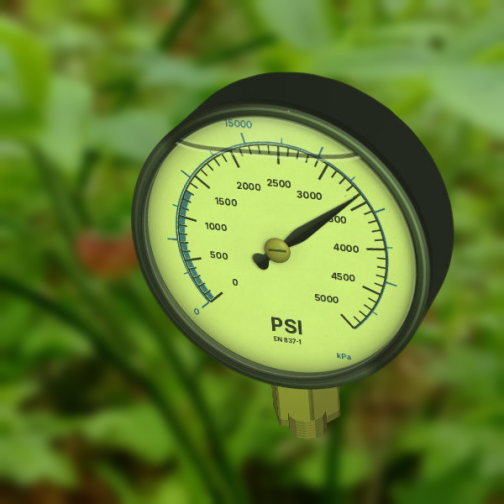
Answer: 3400 (psi)
